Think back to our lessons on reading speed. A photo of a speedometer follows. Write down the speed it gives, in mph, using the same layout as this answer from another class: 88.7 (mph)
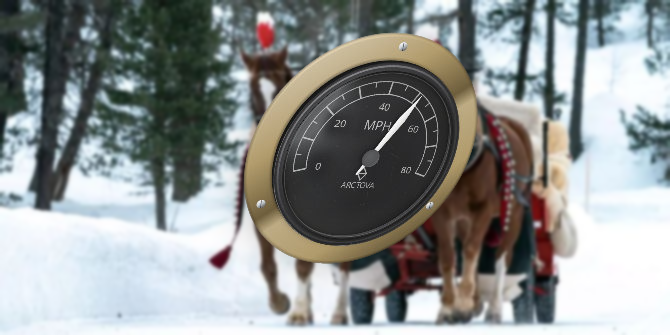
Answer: 50 (mph)
